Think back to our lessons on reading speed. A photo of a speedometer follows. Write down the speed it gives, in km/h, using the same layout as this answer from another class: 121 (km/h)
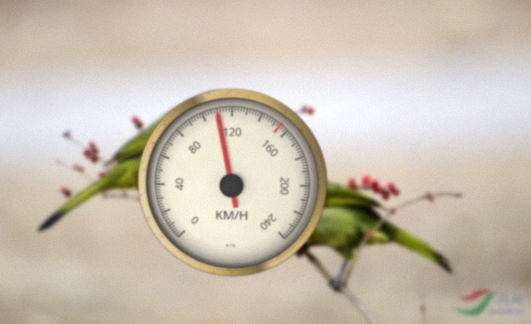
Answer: 110 (km/h)
